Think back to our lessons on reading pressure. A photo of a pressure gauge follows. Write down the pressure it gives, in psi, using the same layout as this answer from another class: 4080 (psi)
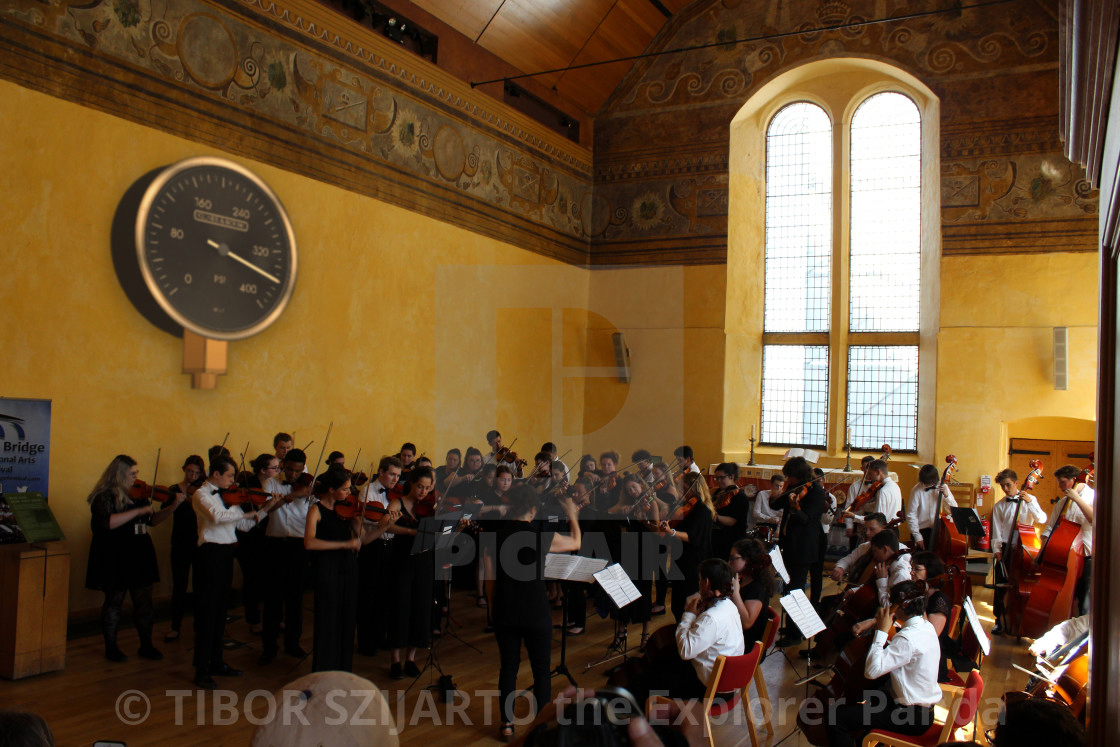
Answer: 360 (psi)
